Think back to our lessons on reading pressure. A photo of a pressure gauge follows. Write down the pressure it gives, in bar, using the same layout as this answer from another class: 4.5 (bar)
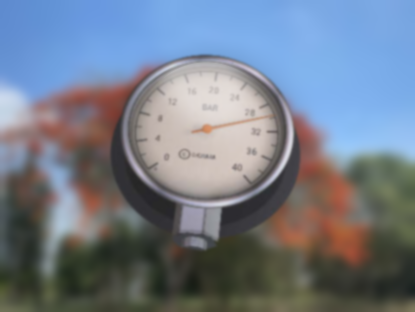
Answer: 30 (bar)
